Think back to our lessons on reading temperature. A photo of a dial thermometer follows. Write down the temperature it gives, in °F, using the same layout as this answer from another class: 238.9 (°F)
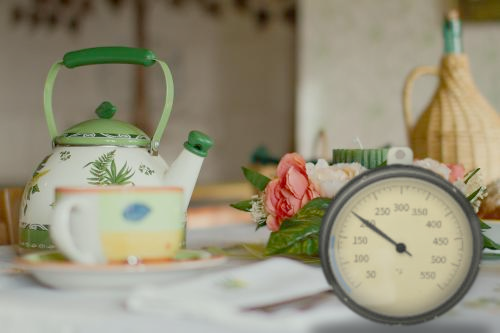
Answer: 200 (°F)
